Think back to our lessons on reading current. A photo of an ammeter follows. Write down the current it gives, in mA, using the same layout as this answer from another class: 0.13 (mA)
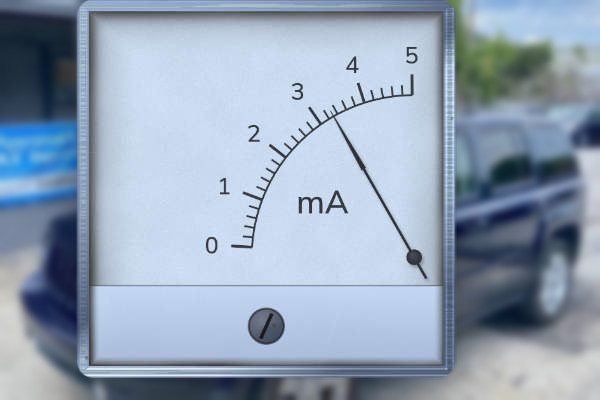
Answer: 3.3 (mA)
